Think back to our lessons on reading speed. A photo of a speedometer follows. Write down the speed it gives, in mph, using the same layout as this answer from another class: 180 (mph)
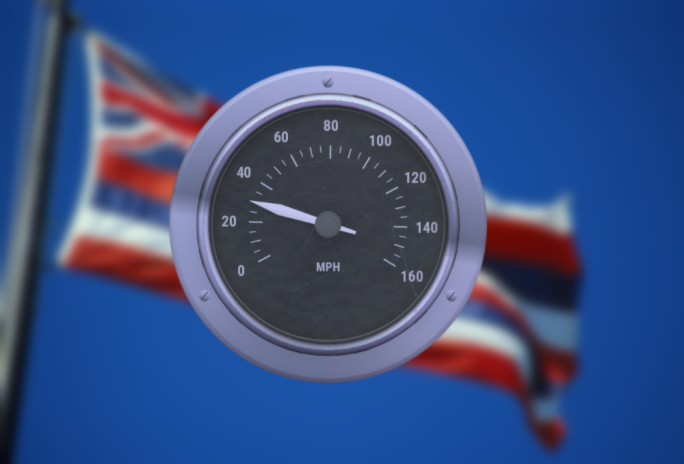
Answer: 30 (mph)
